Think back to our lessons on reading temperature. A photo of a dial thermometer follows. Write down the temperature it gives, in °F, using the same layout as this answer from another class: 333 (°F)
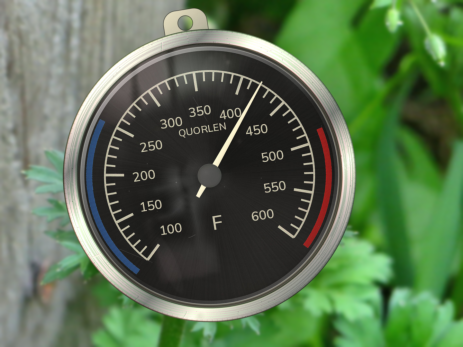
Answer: 420 (°F)
